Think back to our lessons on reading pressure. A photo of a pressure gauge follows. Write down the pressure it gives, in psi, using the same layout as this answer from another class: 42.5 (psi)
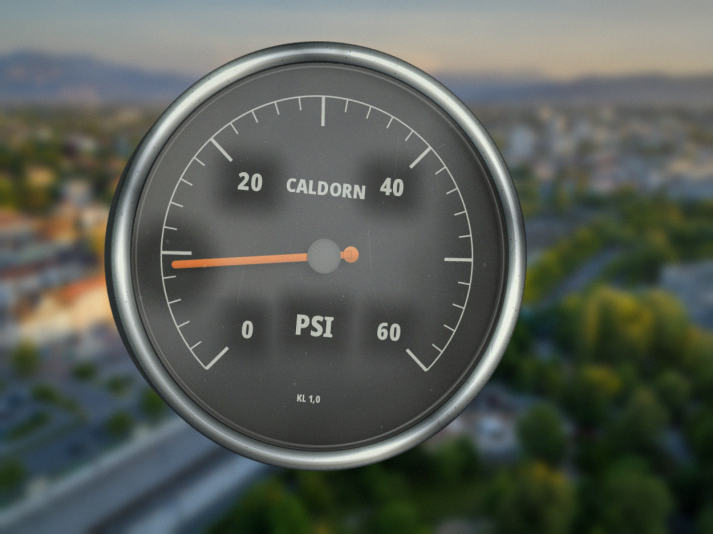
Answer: 9 (psi)
